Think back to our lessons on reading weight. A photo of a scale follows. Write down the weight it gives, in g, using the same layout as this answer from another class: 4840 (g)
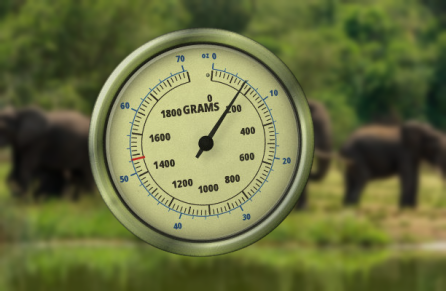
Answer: 160 (g)
